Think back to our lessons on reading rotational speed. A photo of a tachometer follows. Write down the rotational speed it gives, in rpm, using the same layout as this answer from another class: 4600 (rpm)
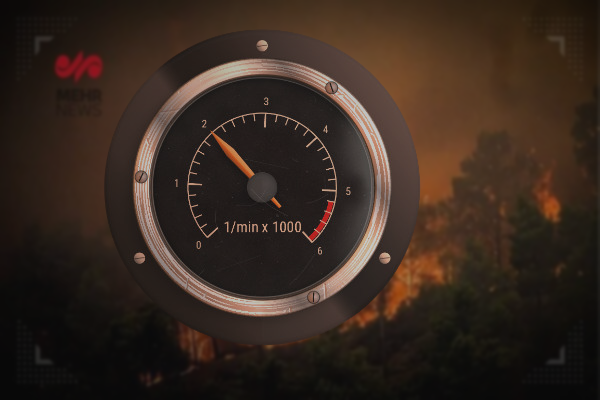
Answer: 2000 (rpm)
